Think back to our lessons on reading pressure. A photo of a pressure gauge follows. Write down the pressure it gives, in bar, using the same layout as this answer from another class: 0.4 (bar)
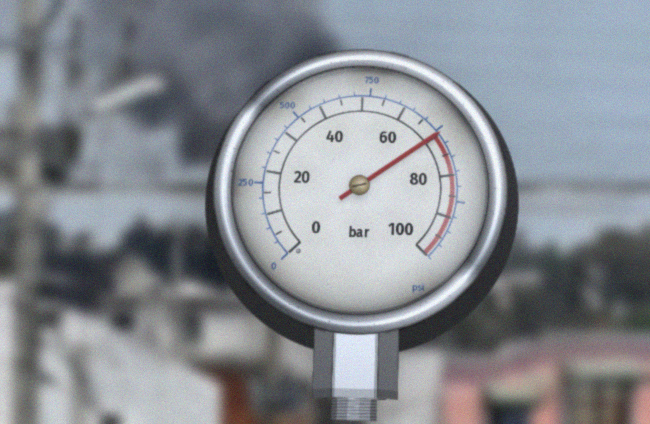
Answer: 70 (bar)
